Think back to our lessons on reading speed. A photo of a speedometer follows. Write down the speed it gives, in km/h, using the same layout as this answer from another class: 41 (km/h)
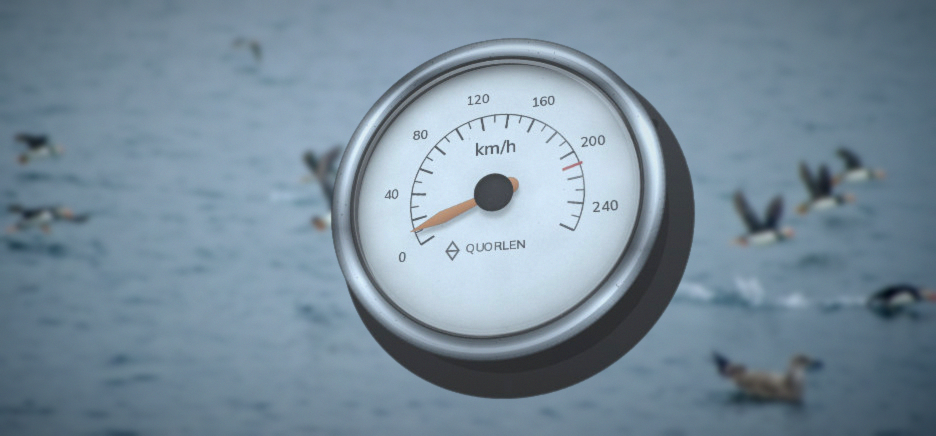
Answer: 10 (km/h)
